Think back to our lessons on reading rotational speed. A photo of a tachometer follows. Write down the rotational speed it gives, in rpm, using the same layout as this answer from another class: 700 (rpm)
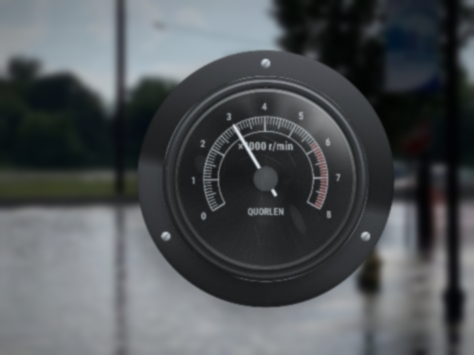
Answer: 3000 (rpm)
